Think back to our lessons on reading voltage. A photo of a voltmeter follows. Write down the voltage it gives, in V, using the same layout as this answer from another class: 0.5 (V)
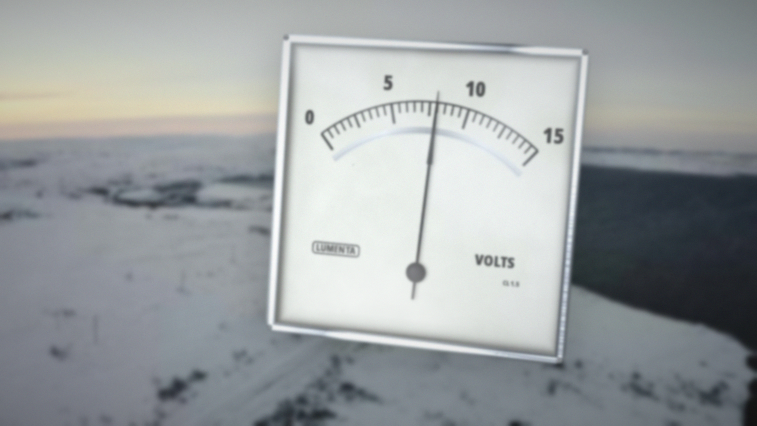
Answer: 8 (V)
